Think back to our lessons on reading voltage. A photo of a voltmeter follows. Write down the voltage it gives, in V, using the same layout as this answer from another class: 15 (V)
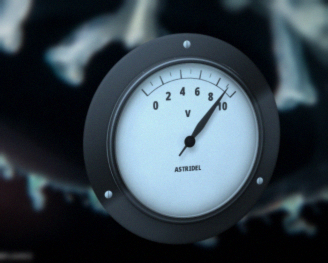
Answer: 9 (V)
